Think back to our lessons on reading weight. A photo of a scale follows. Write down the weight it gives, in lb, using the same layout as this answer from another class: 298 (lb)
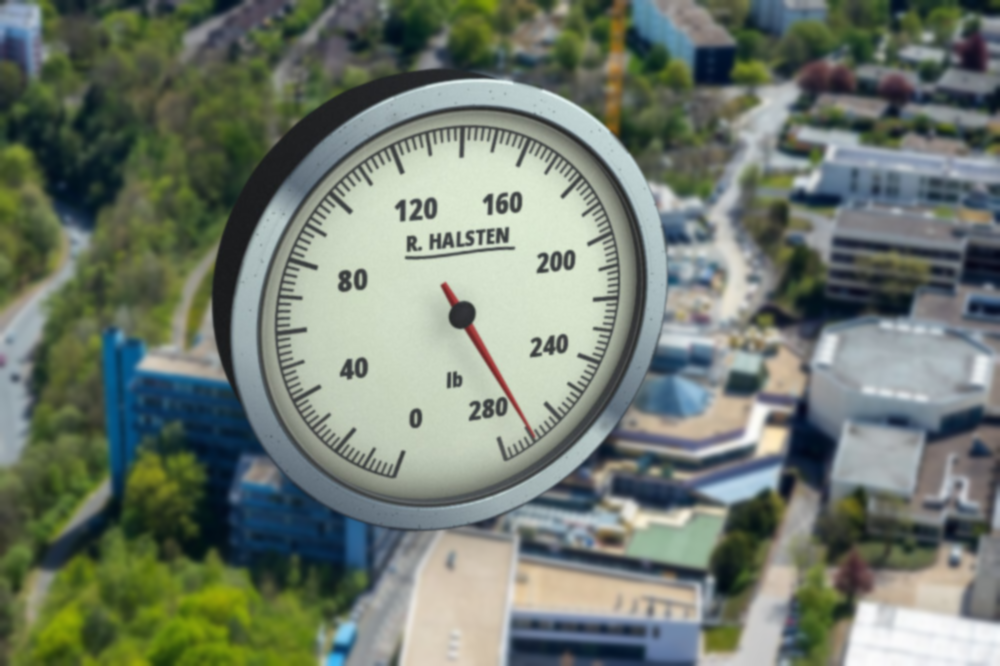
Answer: 270 (lb)
